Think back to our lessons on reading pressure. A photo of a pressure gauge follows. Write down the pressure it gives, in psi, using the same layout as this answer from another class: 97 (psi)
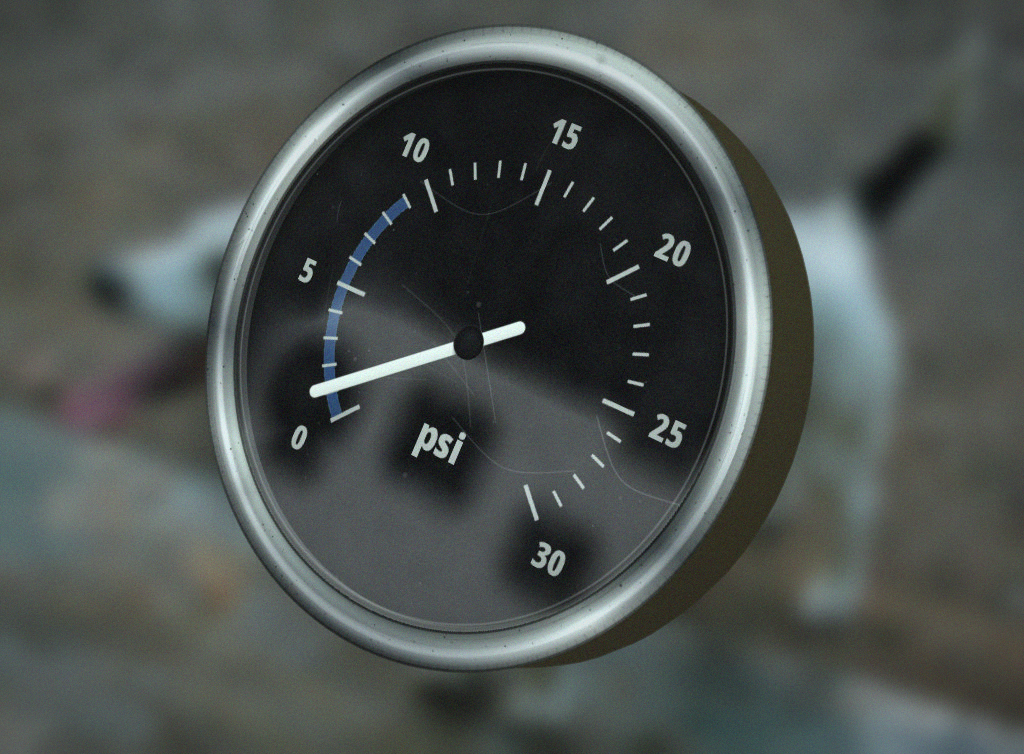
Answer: 1 (psi)
